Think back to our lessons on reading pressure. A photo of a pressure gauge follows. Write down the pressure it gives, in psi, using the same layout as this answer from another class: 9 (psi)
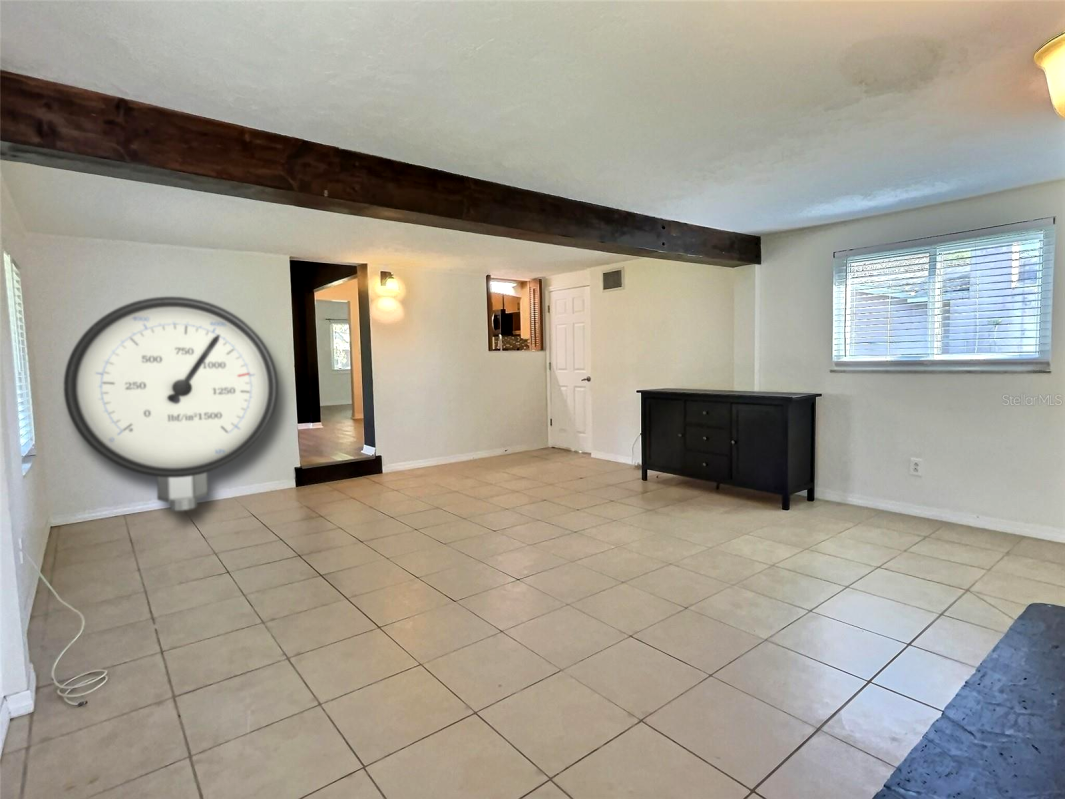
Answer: 900 (psi)
